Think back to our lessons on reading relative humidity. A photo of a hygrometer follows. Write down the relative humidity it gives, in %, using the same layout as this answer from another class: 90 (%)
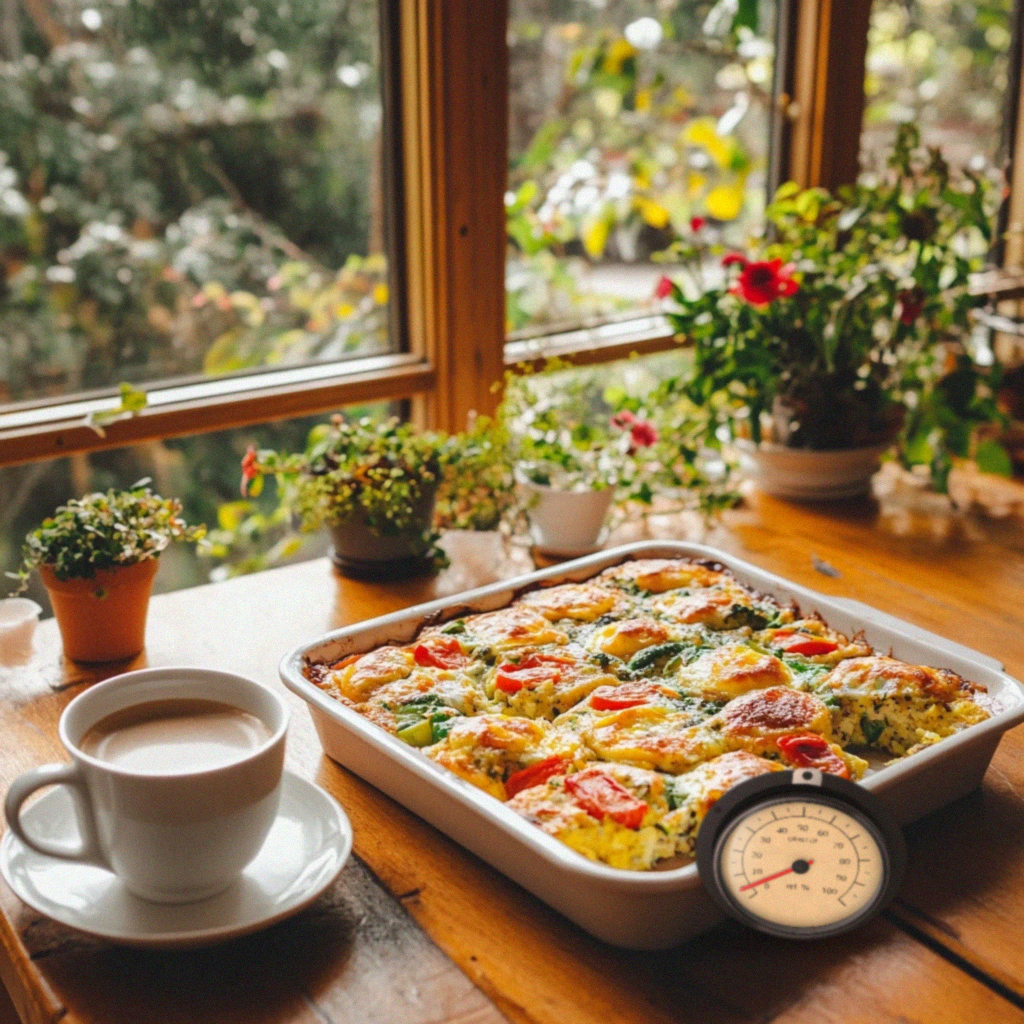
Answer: 5 (%)
